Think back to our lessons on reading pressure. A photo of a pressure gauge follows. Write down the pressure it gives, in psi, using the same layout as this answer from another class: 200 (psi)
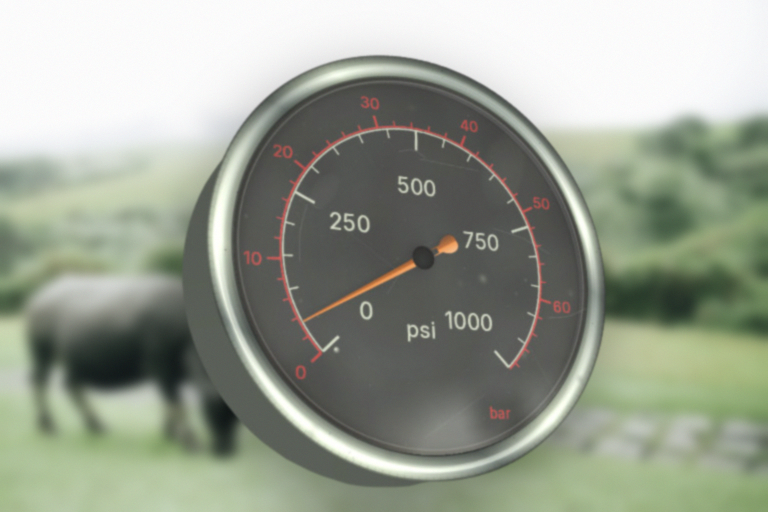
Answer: 50 (psi)
